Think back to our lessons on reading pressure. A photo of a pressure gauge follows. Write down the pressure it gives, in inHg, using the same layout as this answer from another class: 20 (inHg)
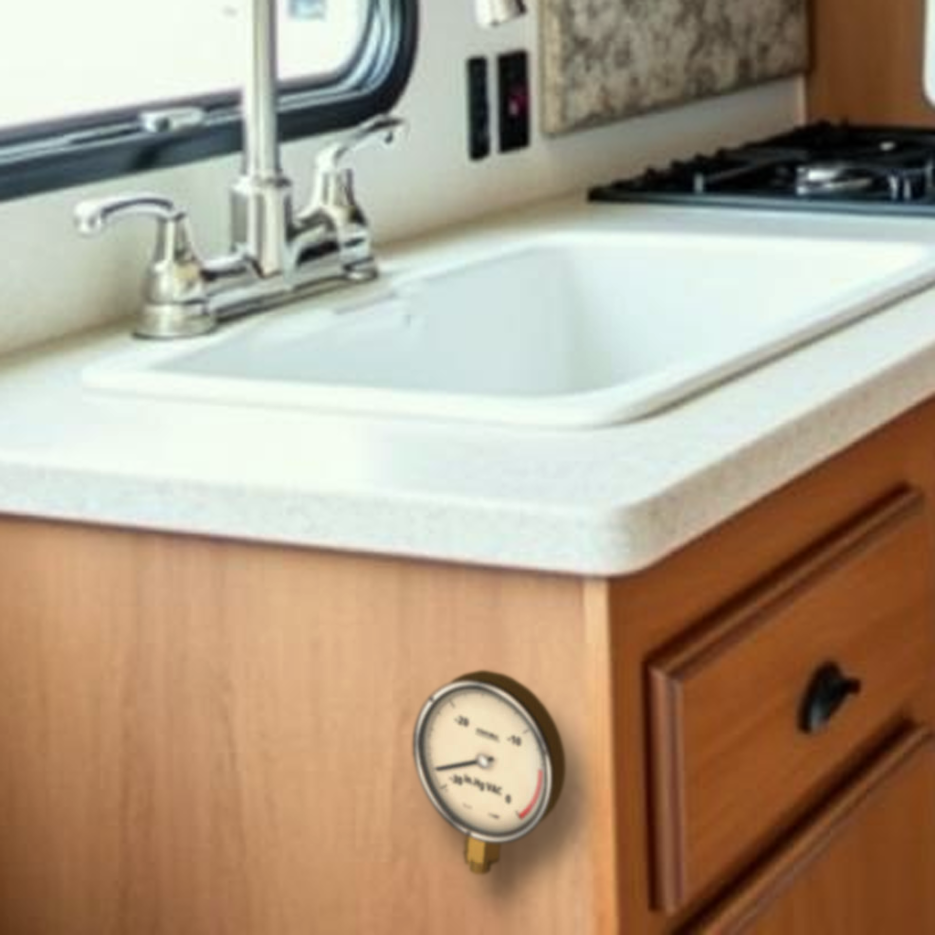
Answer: -28 (inHg)
